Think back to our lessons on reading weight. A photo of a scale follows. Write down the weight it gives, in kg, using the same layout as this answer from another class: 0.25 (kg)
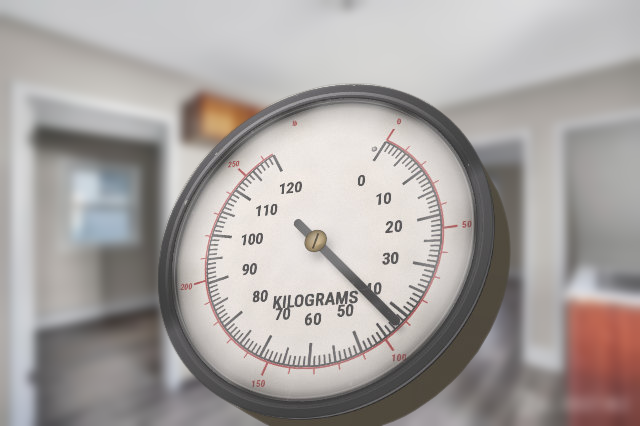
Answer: 42 (kg)
